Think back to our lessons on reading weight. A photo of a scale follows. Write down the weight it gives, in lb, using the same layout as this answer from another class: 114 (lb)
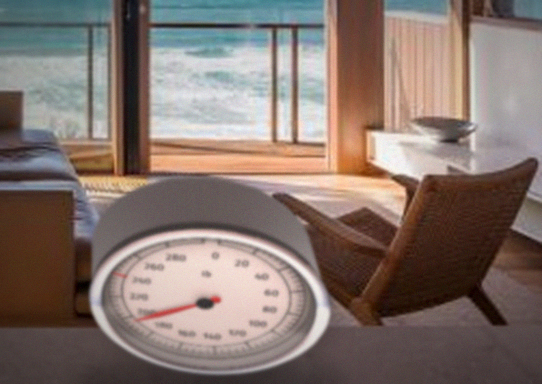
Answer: 200 (lb)
